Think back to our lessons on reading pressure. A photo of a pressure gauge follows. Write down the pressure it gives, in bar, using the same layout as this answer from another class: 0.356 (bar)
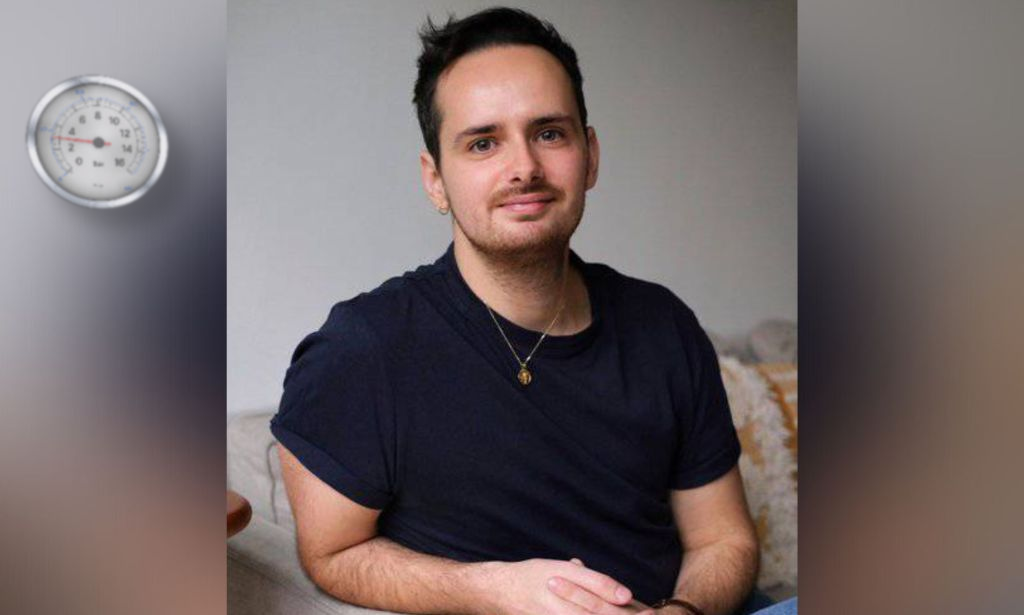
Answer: 3 (bar)
